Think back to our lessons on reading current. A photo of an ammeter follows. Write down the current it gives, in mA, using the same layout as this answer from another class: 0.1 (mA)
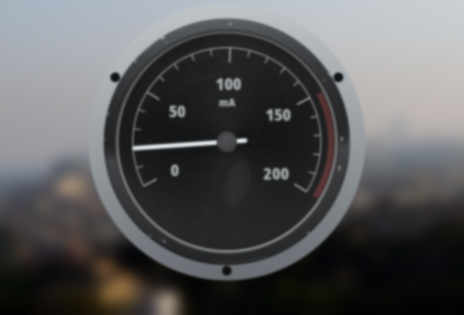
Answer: 20 (mA)
